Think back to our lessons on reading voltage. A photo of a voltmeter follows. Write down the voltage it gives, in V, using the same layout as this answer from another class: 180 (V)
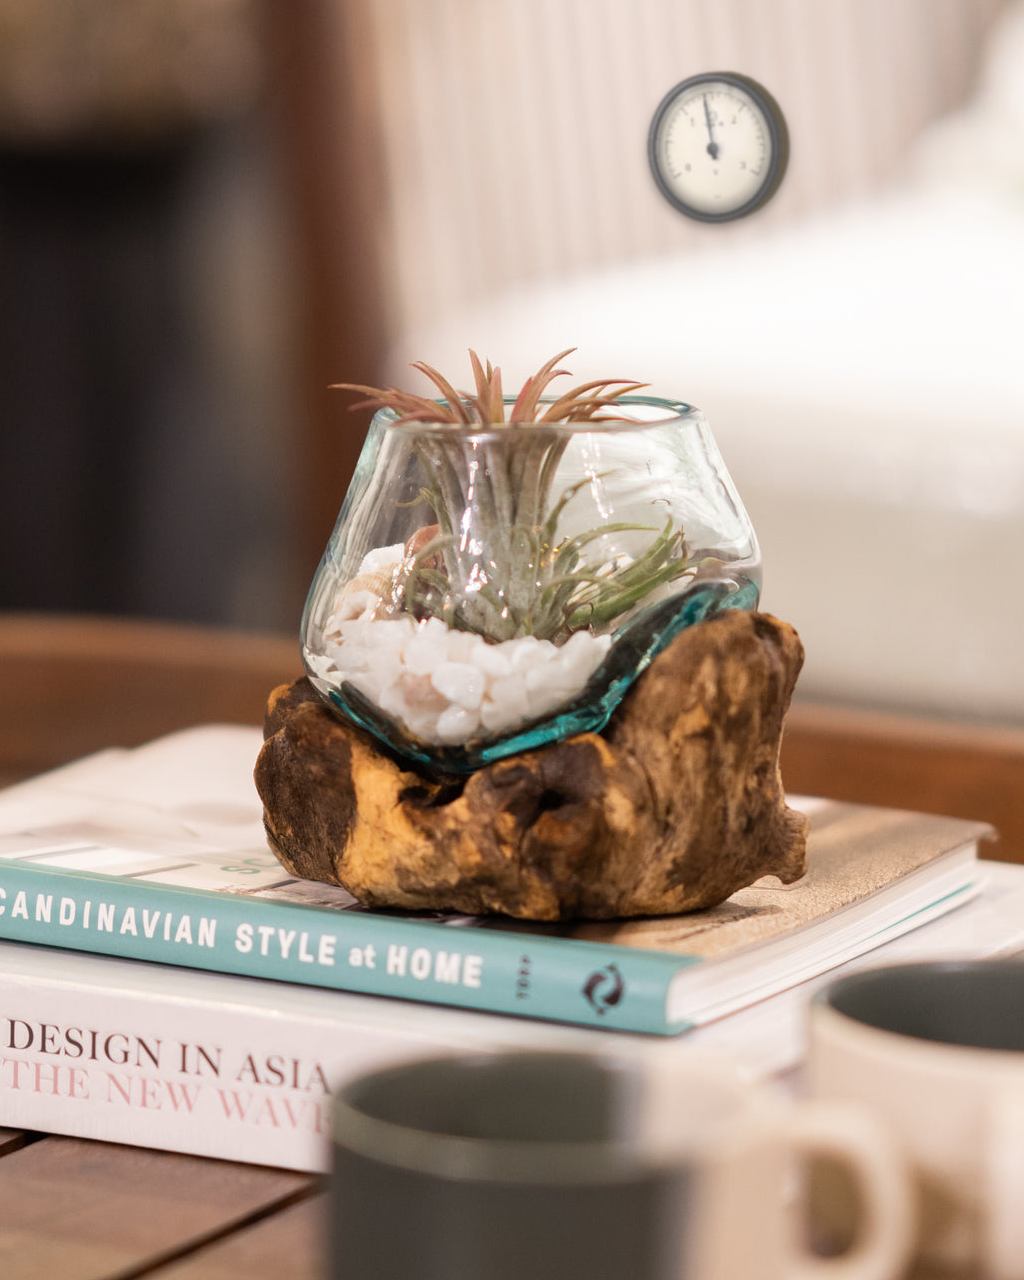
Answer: 1.4 (V)
